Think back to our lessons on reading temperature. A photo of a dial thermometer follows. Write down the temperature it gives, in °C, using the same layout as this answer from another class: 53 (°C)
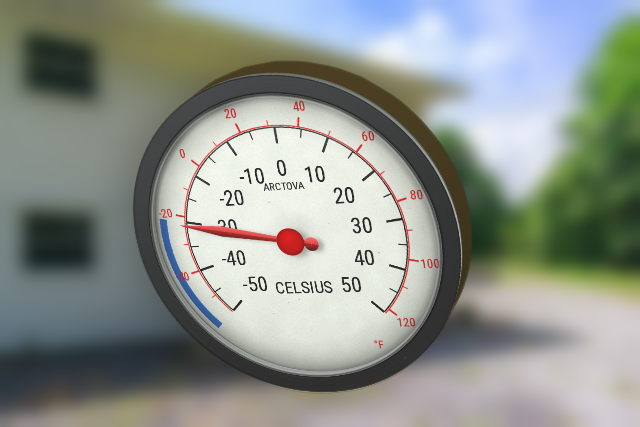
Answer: -30 (°C)
